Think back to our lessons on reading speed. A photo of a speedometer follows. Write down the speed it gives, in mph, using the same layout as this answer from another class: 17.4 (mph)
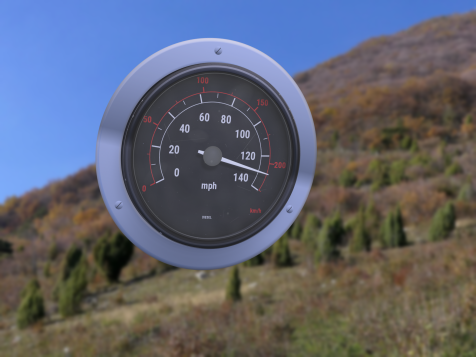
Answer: 130 (mph)
